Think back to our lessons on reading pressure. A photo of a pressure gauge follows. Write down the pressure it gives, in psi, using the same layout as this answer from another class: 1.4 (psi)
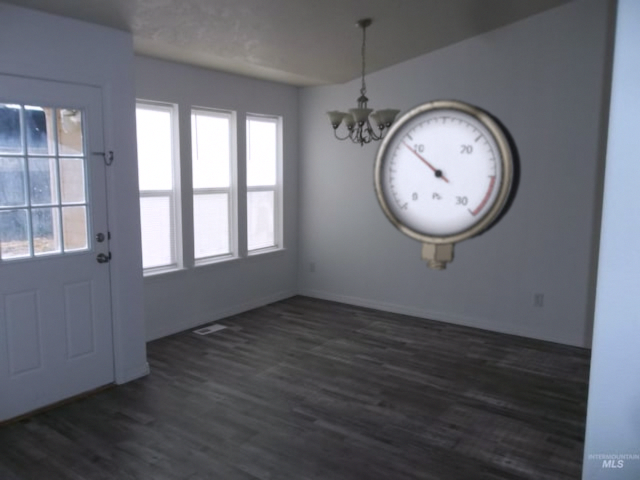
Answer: 9 (psi)
